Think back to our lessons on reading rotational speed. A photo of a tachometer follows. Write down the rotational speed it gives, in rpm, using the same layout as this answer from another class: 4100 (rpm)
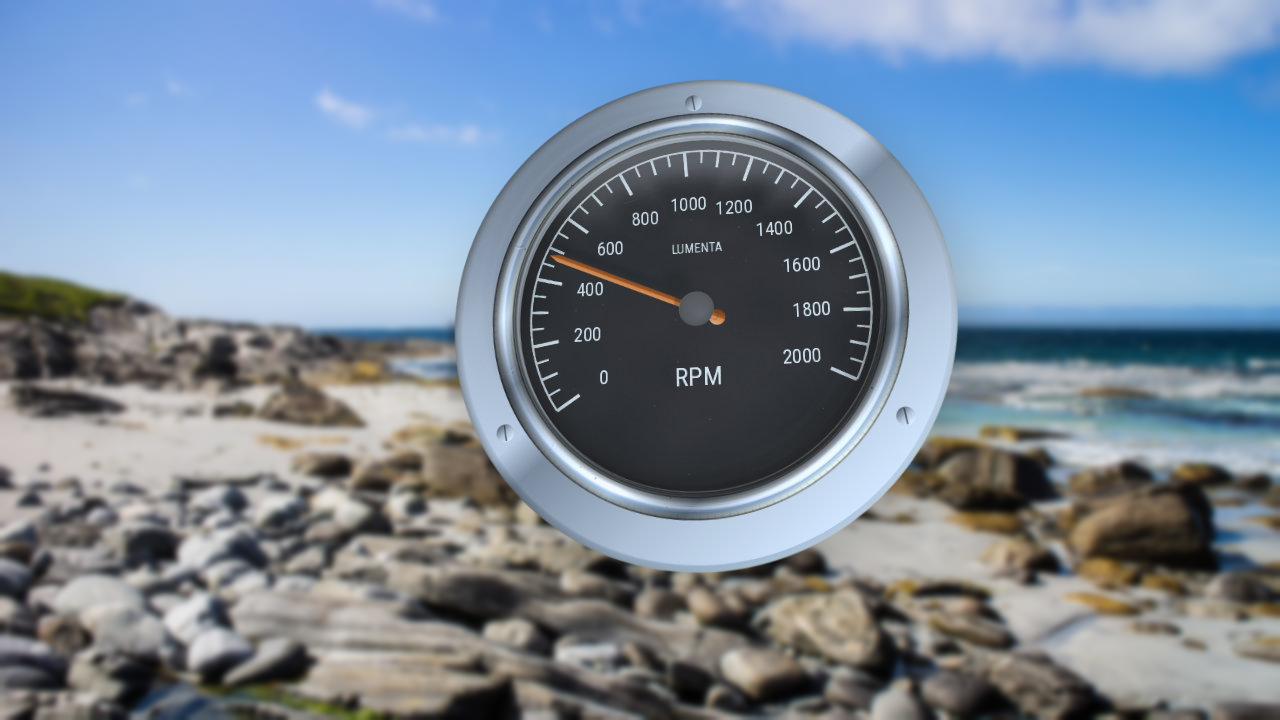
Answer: 475 (rpm)
